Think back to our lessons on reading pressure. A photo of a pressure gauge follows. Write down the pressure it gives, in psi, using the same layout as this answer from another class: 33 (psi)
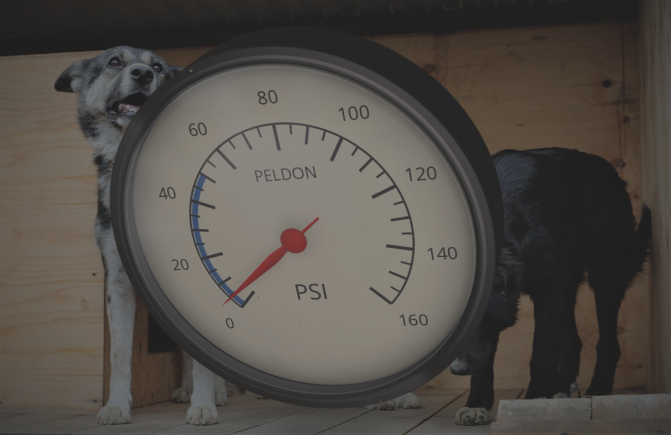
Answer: 5 (psi)
